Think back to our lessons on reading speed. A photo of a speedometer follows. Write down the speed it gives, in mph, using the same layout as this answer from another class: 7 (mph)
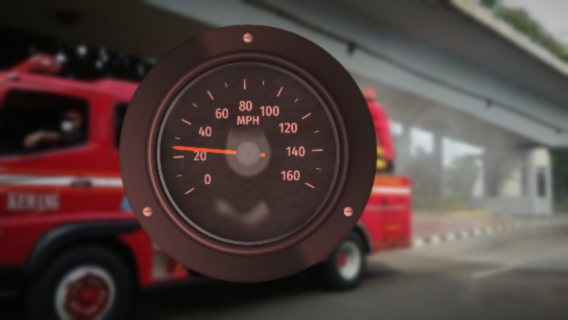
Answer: 25 (mph)
